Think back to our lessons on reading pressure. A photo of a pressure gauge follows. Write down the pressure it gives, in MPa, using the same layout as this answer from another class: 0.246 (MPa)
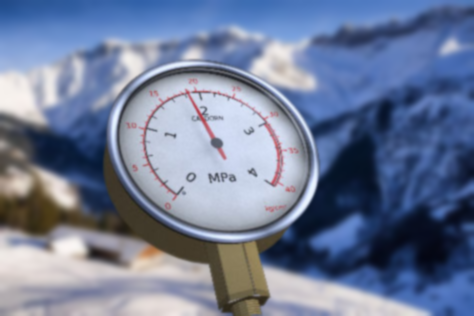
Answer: 1.8 (MPa)
